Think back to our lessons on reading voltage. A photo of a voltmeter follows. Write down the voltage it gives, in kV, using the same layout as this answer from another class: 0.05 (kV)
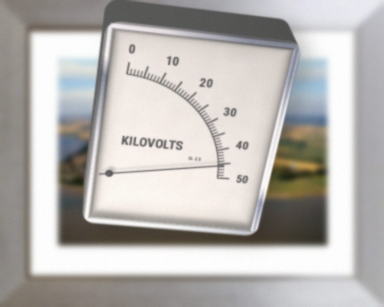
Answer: 45 (kV)
